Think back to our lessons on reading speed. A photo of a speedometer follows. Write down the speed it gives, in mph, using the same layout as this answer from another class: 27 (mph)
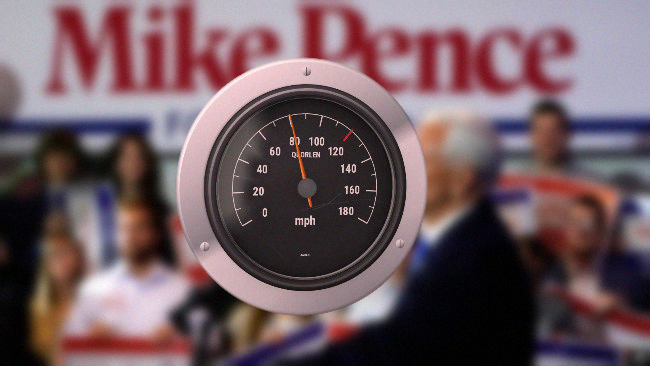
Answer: 80 (mph)
